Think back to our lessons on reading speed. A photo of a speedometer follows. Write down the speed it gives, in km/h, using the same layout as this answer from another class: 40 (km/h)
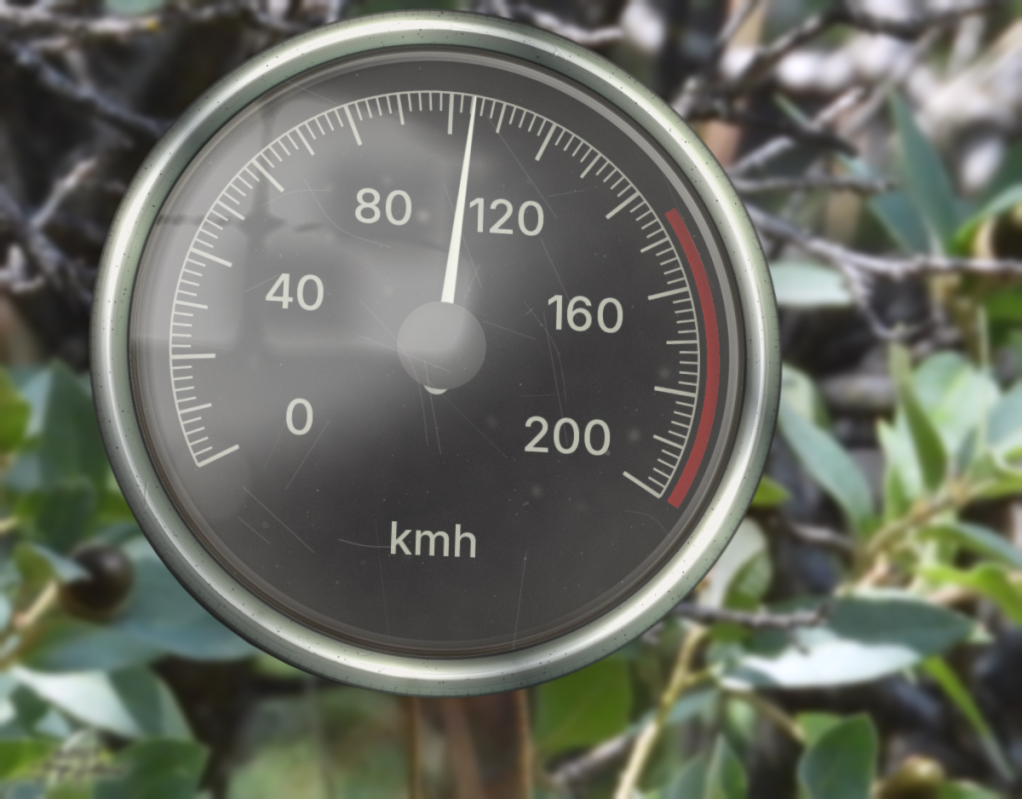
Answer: 104 (km/h)
